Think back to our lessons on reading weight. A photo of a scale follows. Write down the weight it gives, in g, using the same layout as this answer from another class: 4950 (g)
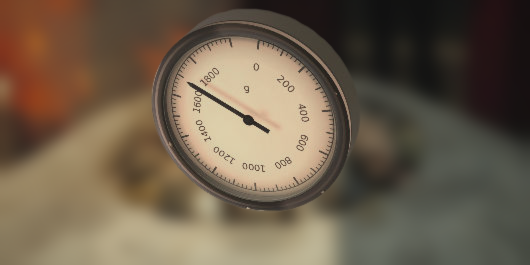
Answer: 1700 (g)
